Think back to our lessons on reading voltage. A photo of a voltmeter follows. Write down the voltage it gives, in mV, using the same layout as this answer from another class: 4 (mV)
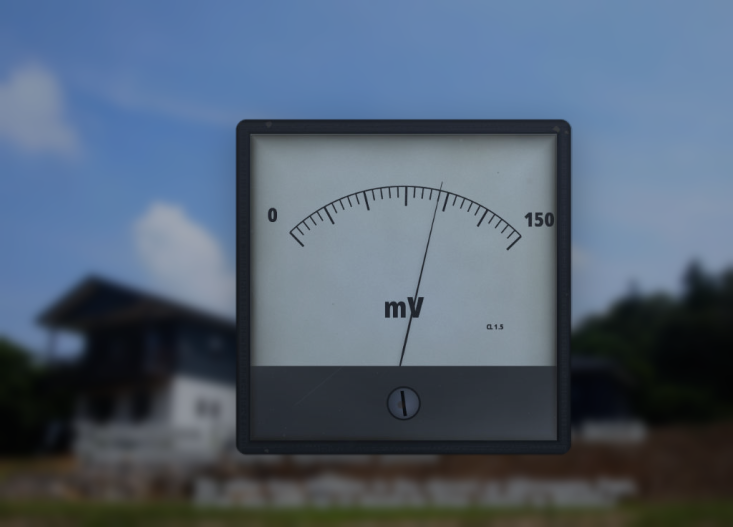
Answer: 95 (mV)
